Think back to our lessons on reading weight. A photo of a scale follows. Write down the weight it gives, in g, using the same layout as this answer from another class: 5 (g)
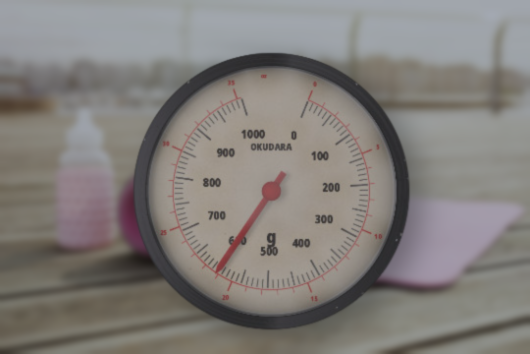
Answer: 600 (g)
